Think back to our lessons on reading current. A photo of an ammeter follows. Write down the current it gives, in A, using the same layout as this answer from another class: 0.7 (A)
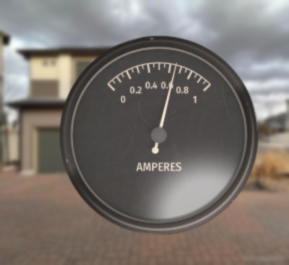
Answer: 0.65 (A)
